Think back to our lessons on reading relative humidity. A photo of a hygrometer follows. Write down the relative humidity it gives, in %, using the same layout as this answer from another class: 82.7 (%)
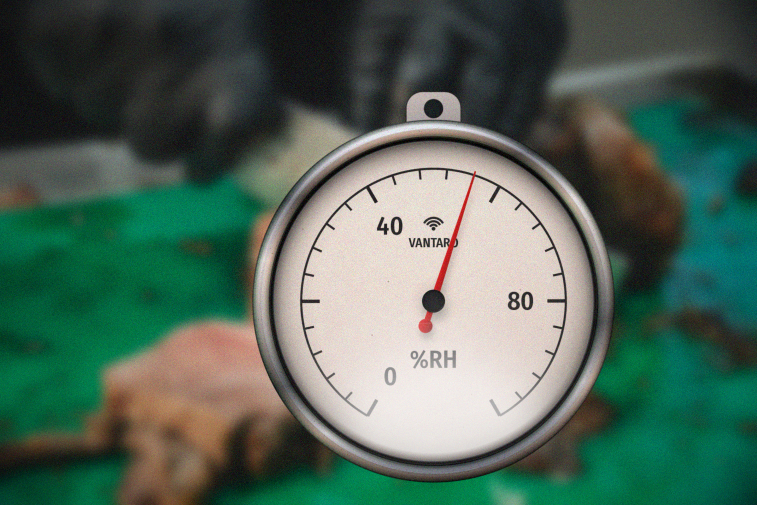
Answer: 56 (%)
